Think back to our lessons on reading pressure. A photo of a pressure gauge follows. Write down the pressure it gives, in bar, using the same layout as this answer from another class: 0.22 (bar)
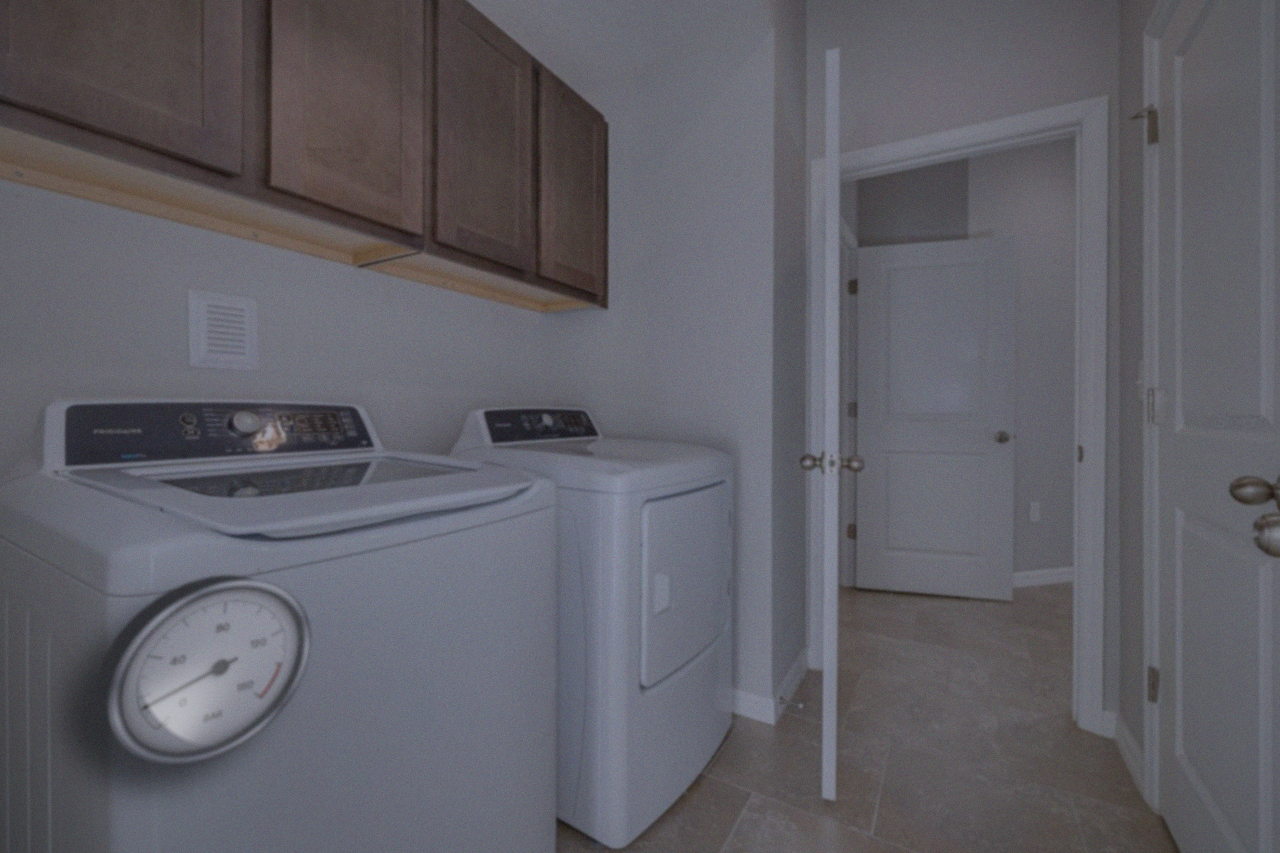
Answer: 15 (bar)
